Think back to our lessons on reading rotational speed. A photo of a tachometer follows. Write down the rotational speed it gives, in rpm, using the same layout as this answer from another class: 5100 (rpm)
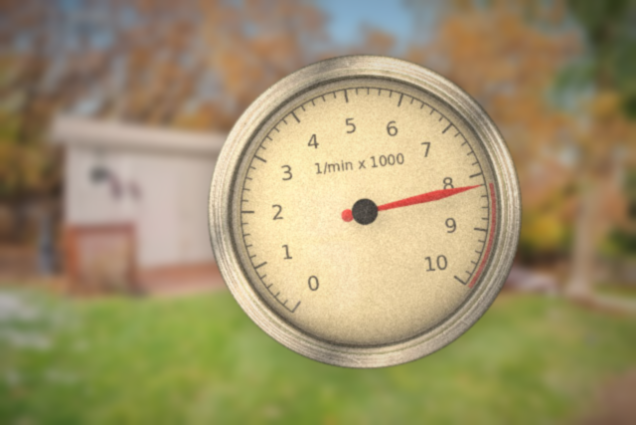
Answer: 8200 (rpm)
